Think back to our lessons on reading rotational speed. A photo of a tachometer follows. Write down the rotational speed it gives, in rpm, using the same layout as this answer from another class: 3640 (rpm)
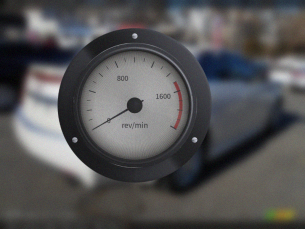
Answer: 0 (rpm)
